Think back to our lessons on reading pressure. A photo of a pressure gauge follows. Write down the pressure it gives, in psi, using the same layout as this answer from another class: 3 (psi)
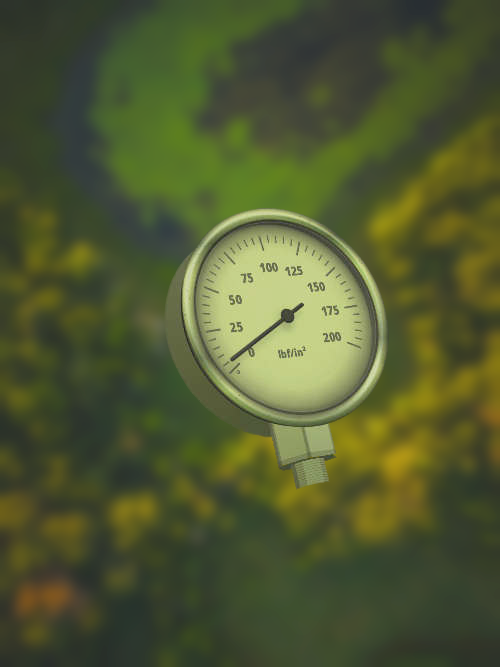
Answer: 5 (psi)
